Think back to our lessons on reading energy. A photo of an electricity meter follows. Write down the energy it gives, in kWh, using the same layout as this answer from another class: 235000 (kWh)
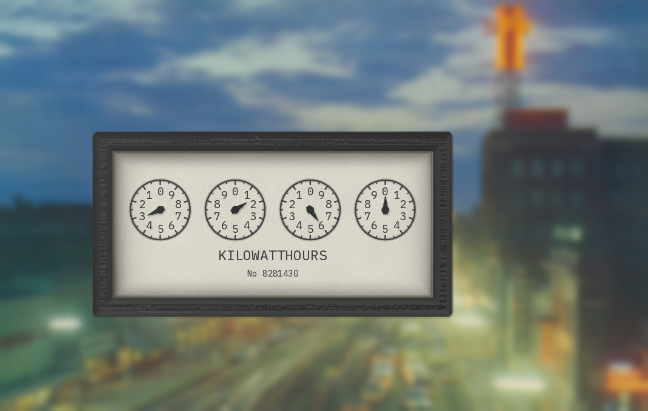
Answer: 3160 (kWh)
